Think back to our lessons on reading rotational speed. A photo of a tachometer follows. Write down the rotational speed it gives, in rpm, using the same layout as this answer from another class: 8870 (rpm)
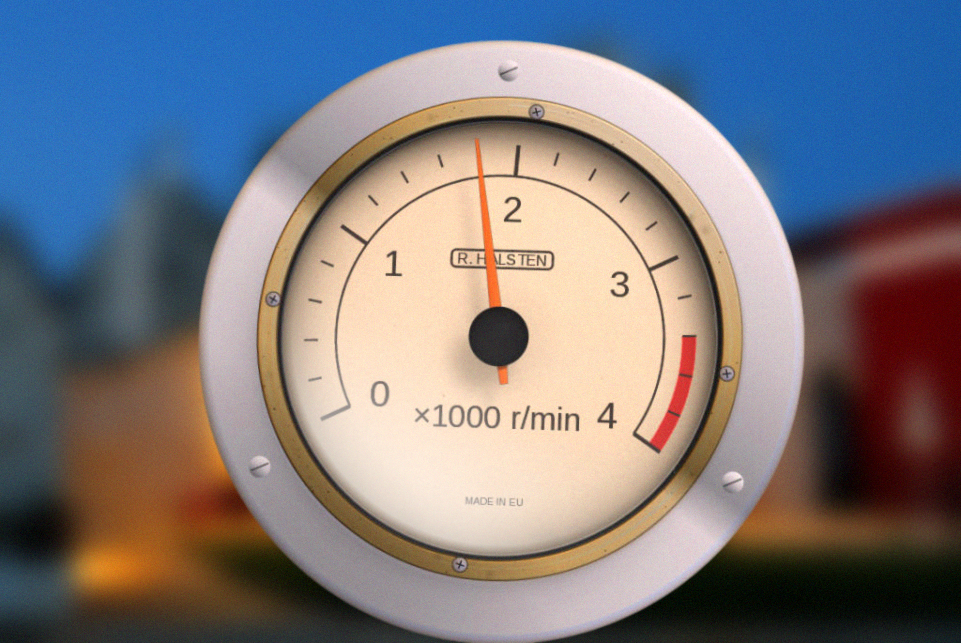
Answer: 1800 (rpm)
